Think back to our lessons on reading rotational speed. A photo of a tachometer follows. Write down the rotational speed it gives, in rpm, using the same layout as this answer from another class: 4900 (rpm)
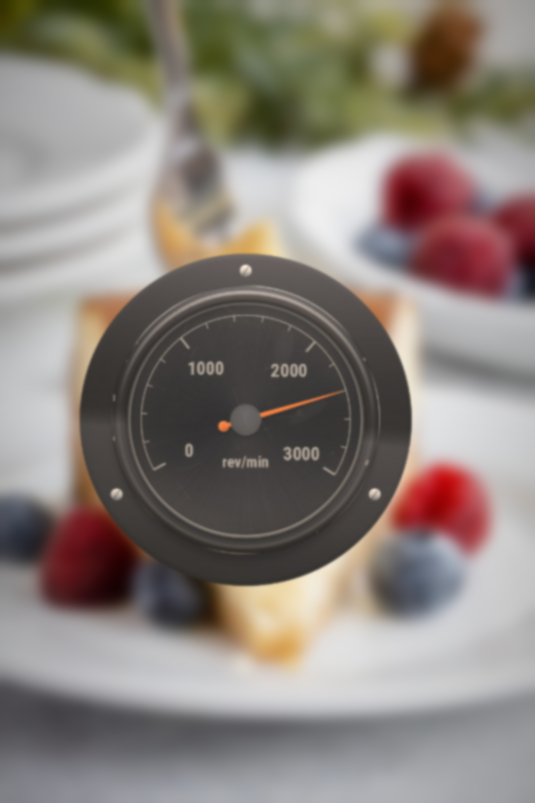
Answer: 2400 (rpm)
